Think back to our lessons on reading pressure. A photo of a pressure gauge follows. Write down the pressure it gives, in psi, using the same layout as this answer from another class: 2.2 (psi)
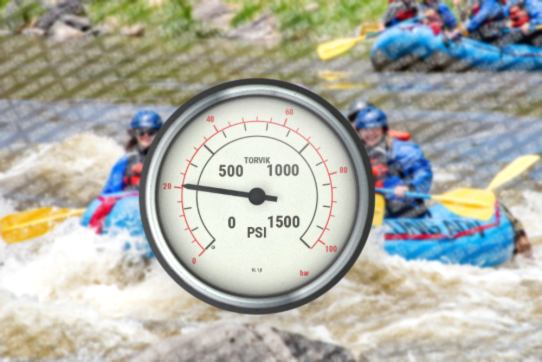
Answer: 300 (psi)
